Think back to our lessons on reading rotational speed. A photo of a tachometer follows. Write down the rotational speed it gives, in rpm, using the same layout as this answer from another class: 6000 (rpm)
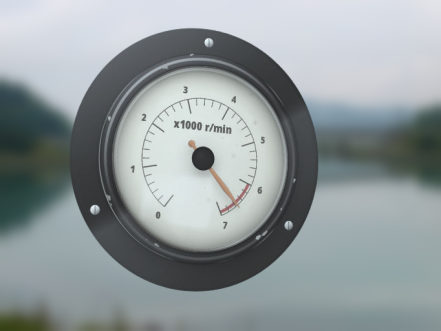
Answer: 6600 (rpm)
